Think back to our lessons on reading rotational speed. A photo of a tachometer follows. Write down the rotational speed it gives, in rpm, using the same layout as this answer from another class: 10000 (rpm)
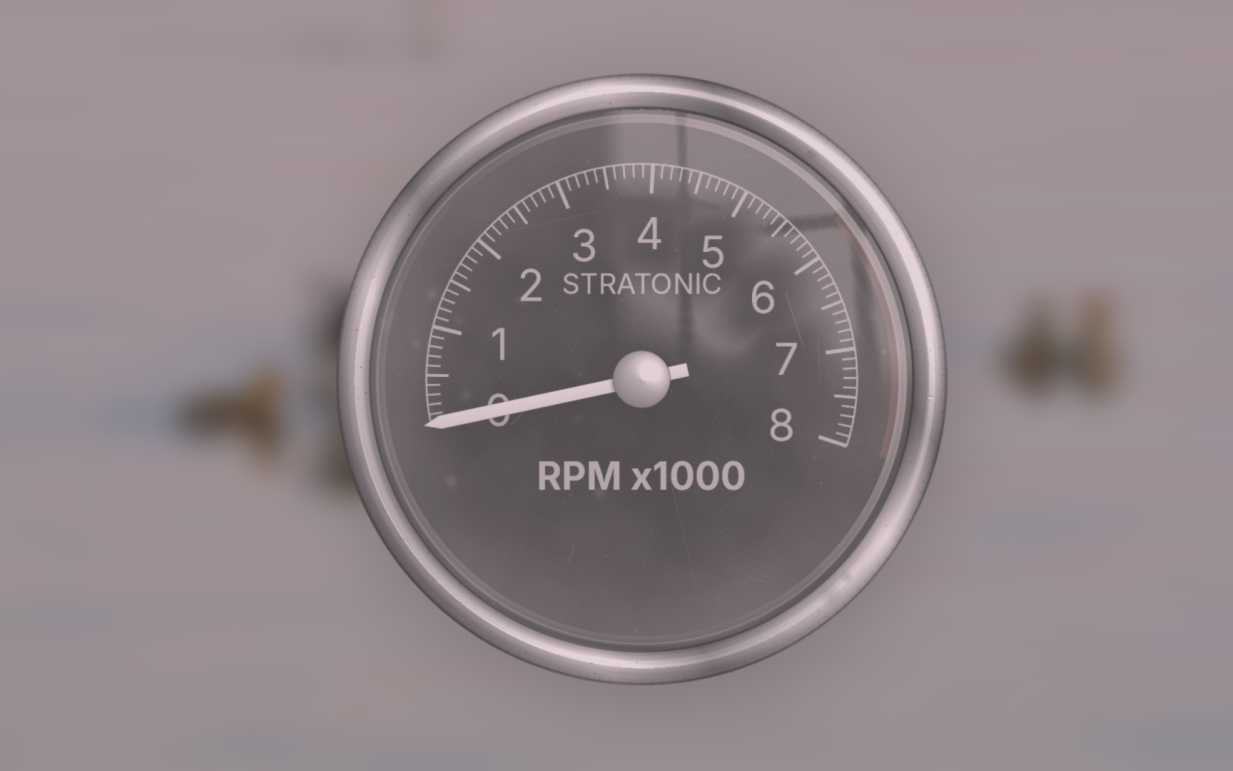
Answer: 0 (rpm)
